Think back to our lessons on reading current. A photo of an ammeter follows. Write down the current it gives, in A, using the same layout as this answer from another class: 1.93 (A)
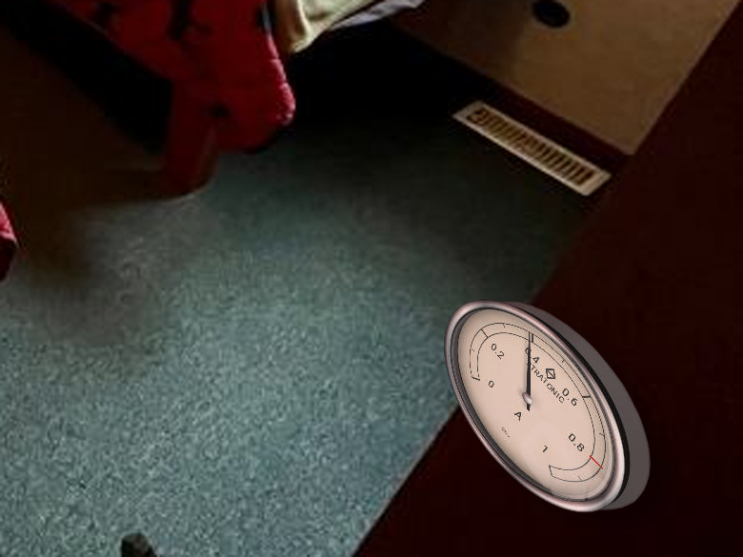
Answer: 0.4 (A)
